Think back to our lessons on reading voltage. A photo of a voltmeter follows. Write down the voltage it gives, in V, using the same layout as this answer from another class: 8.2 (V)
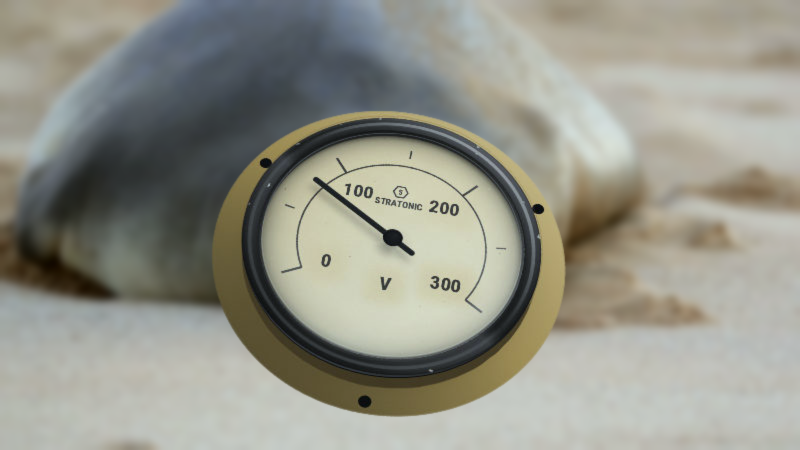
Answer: 75 (V)
